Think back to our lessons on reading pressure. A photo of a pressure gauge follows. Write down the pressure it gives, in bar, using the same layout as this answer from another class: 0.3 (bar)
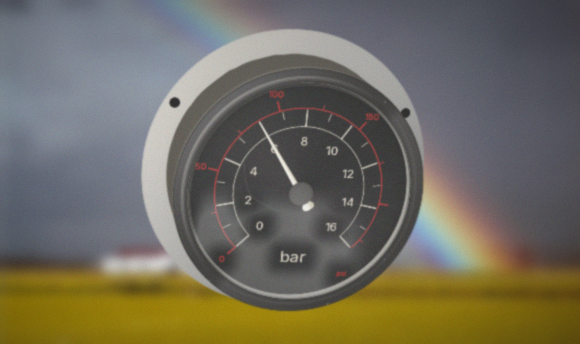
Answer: 6 (bar)
